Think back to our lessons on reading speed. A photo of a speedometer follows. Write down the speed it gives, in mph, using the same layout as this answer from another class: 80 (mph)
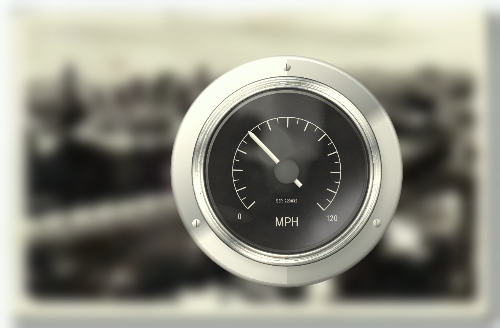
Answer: 40 (mph)
